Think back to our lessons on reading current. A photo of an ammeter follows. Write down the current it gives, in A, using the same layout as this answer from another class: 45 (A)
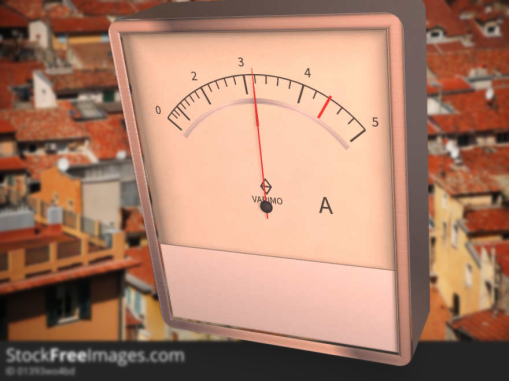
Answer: 3.2 (A)
